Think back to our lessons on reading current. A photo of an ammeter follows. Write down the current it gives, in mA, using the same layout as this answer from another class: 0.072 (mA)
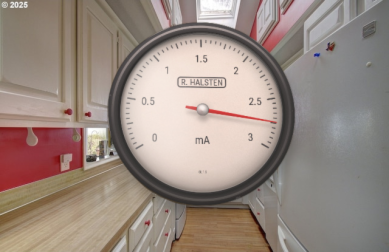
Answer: 2.75 (mA)
